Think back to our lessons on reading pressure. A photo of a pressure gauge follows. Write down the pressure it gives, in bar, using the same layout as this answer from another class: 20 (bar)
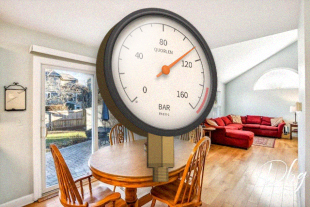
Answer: 110 (bar)
